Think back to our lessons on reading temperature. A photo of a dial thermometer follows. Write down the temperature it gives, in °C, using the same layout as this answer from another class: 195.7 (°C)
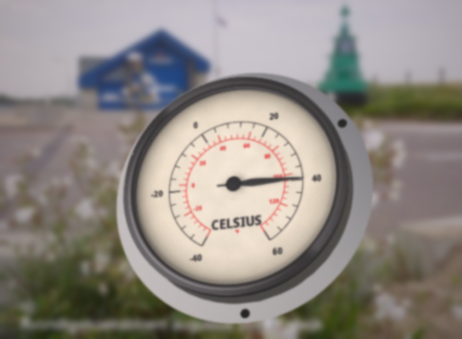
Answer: 40 (°C)
